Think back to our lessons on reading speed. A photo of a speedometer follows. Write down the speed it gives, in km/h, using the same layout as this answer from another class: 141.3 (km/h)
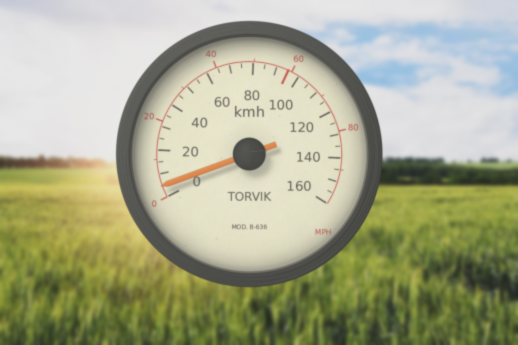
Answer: 5 (km/h)
